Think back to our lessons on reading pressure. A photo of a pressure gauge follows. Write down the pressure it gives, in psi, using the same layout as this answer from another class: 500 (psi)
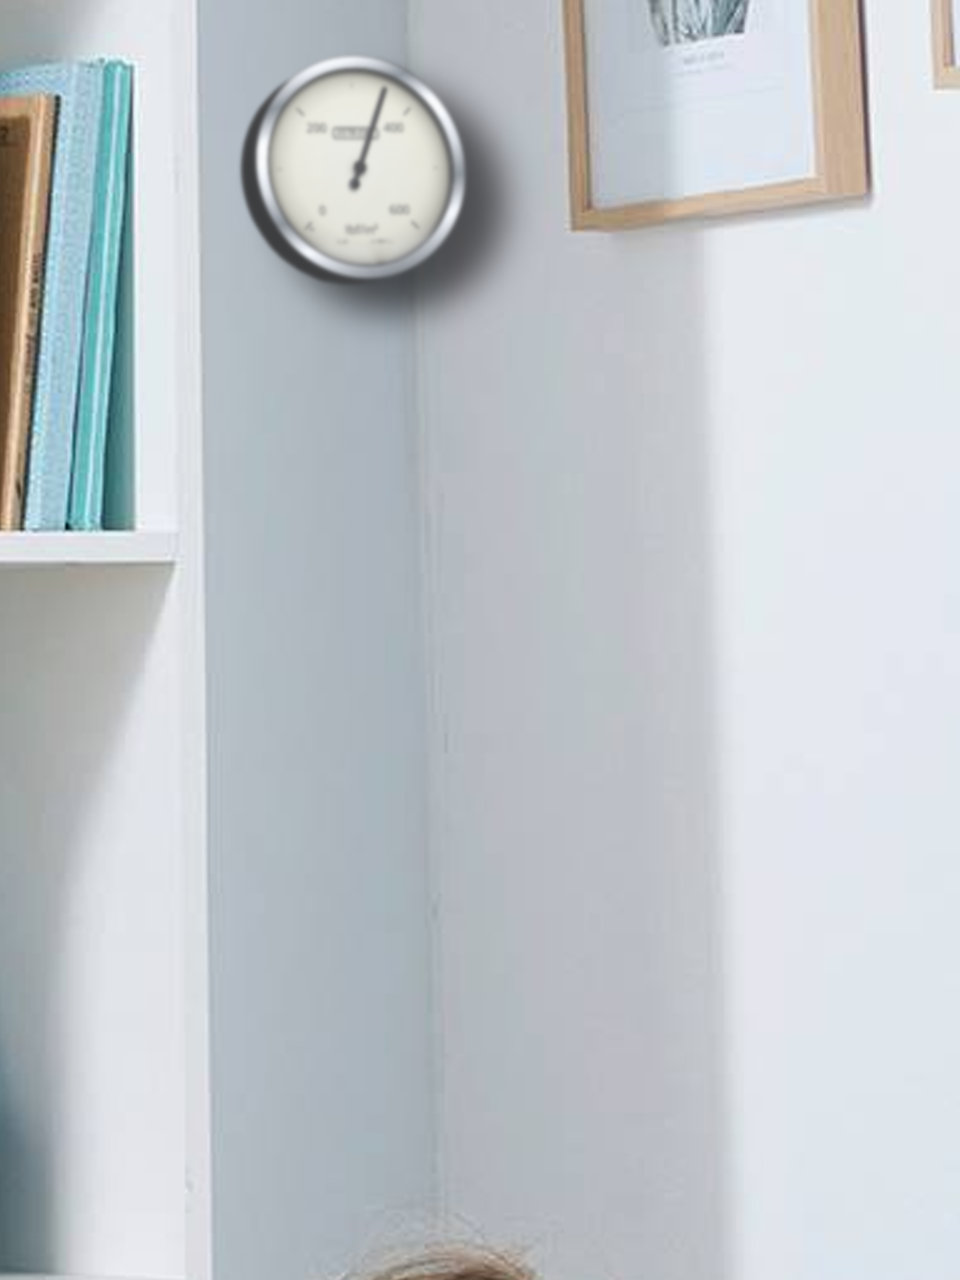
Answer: 350 (psi)
